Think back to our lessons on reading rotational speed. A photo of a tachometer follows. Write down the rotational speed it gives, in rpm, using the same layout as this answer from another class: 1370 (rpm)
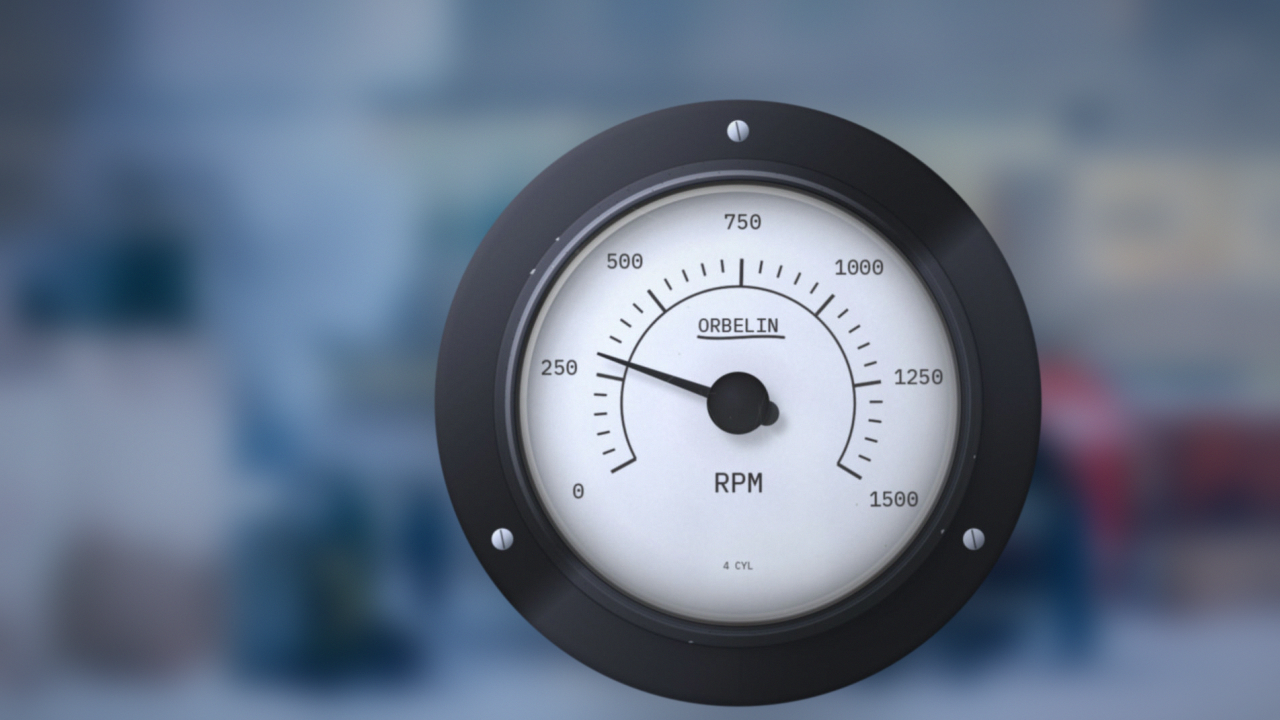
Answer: 300 (rpm)
